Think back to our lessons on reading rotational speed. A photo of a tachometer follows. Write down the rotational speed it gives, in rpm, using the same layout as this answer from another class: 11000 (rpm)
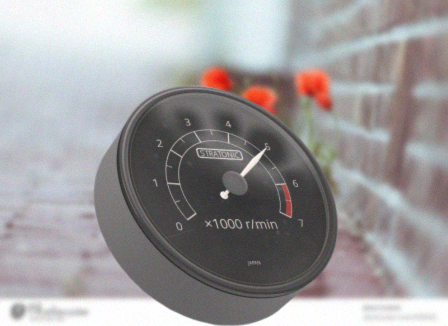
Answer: 5000 (rpm)
